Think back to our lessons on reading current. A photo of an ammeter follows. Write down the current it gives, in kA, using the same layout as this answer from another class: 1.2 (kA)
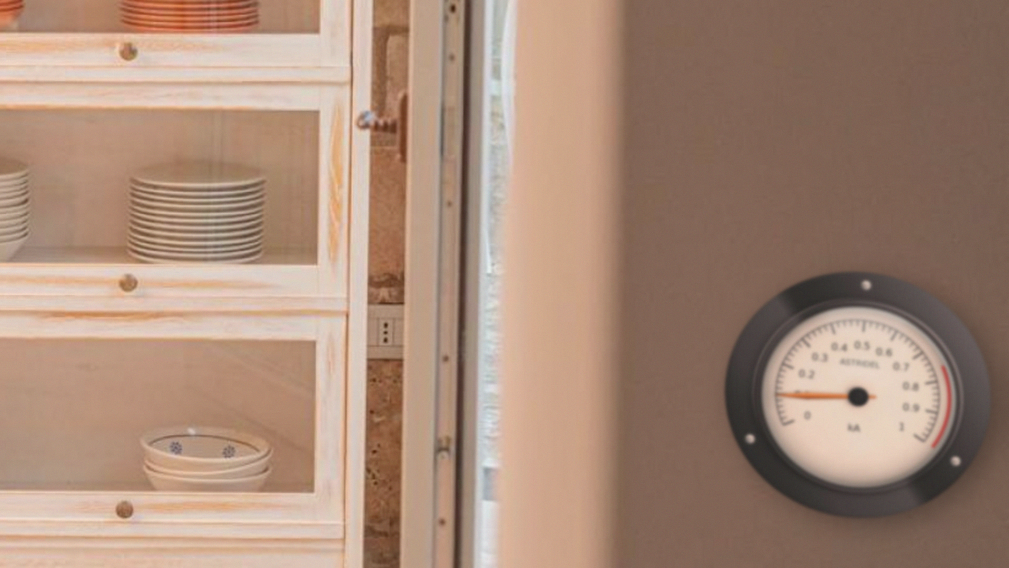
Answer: 0.1 (kA)
